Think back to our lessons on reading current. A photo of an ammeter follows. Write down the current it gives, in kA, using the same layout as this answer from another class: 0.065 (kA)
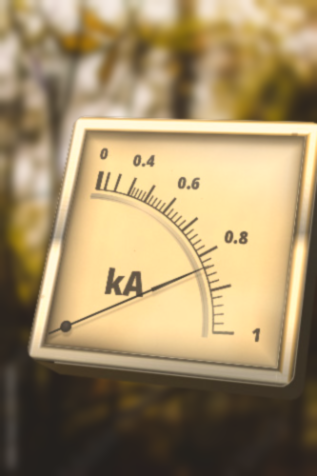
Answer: 0.84 (kA)
